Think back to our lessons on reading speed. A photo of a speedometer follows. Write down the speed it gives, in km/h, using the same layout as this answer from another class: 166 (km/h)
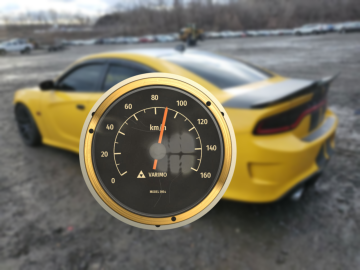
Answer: 90 (km/h)
